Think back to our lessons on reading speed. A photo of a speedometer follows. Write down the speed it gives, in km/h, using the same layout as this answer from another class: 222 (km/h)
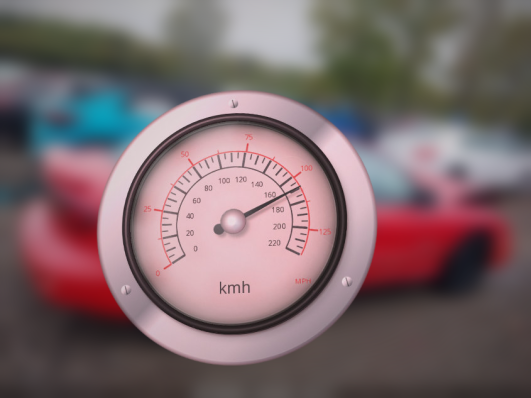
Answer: 170 (km/h)
